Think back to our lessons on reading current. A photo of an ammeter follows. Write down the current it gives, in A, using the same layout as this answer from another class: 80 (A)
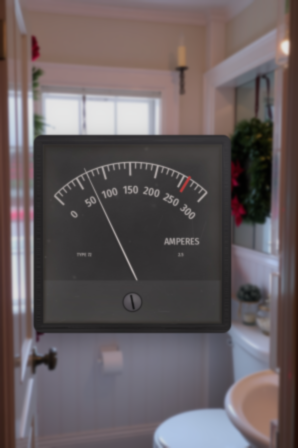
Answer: 70 (A)
